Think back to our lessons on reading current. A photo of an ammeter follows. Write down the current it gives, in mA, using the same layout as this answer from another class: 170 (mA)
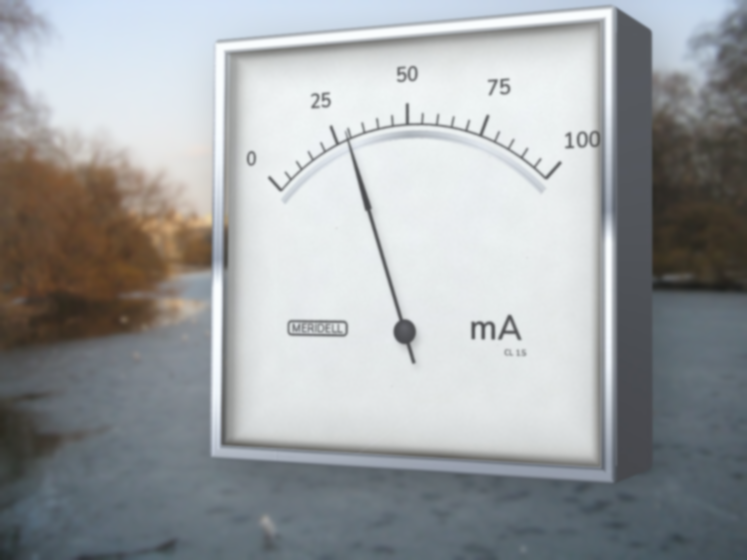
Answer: 30 (mA)
